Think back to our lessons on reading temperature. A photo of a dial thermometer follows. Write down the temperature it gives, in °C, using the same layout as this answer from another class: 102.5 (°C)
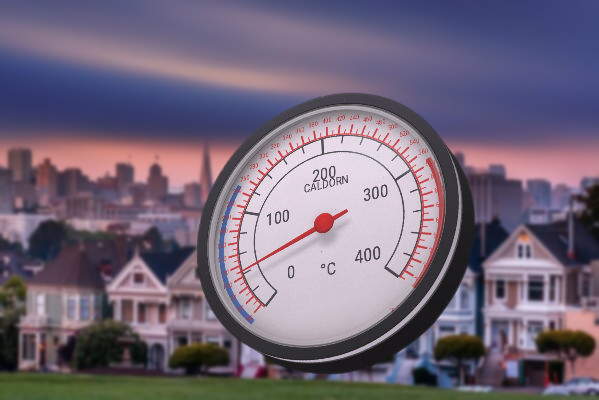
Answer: 40 (°C)
